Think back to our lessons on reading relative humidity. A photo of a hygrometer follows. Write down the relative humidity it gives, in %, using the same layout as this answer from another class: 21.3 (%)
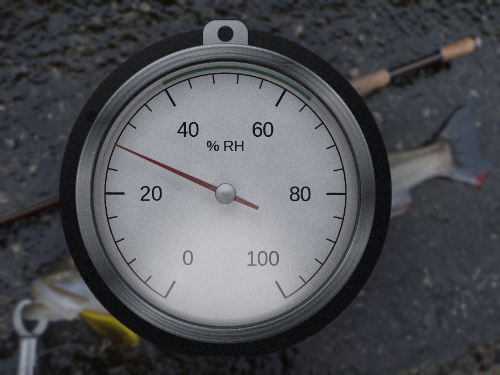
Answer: 28 (%)
